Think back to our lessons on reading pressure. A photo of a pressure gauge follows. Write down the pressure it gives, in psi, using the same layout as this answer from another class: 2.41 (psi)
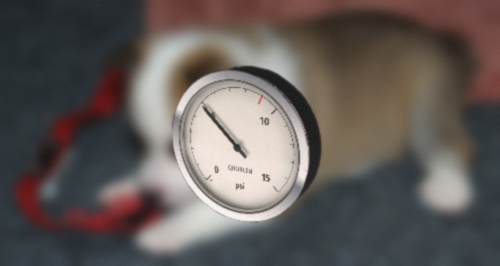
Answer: 5 (psi)
